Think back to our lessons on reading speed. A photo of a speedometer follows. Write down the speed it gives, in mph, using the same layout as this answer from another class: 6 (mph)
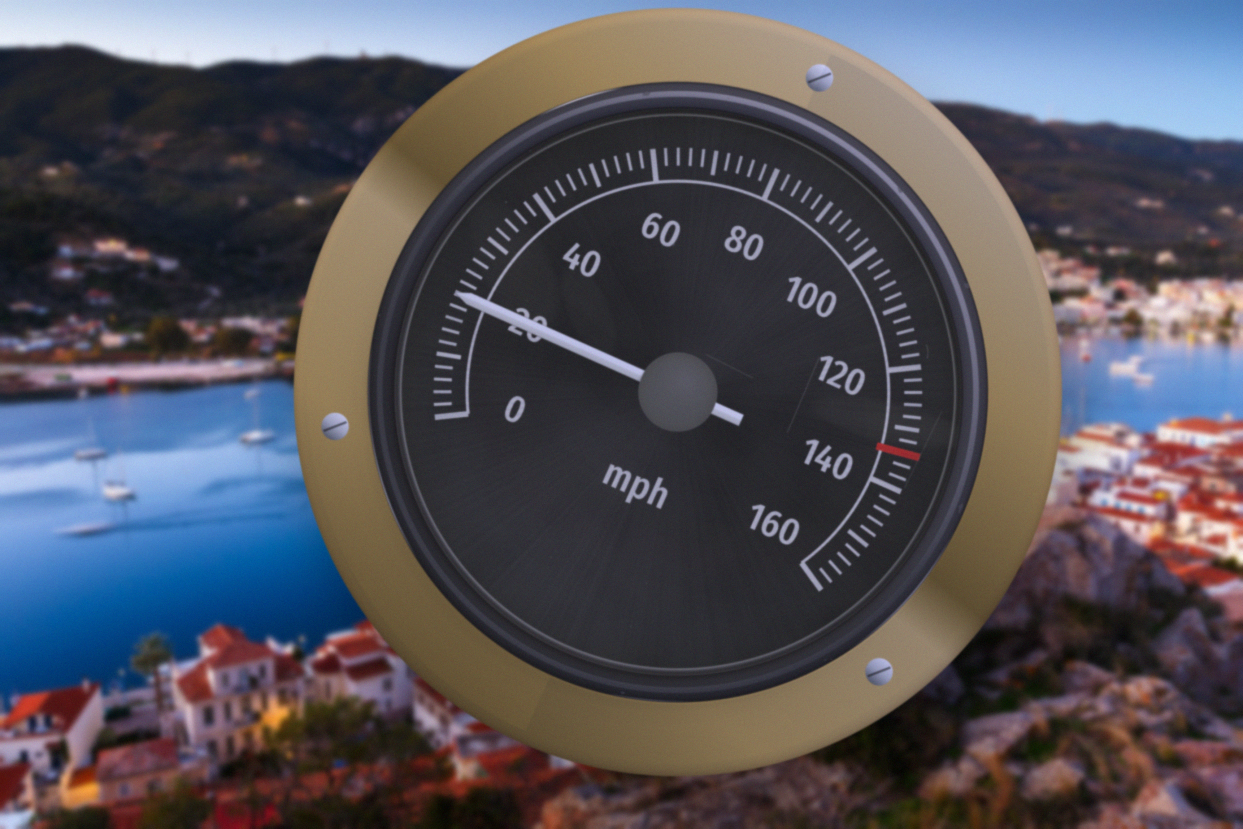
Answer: 20 (mph)
